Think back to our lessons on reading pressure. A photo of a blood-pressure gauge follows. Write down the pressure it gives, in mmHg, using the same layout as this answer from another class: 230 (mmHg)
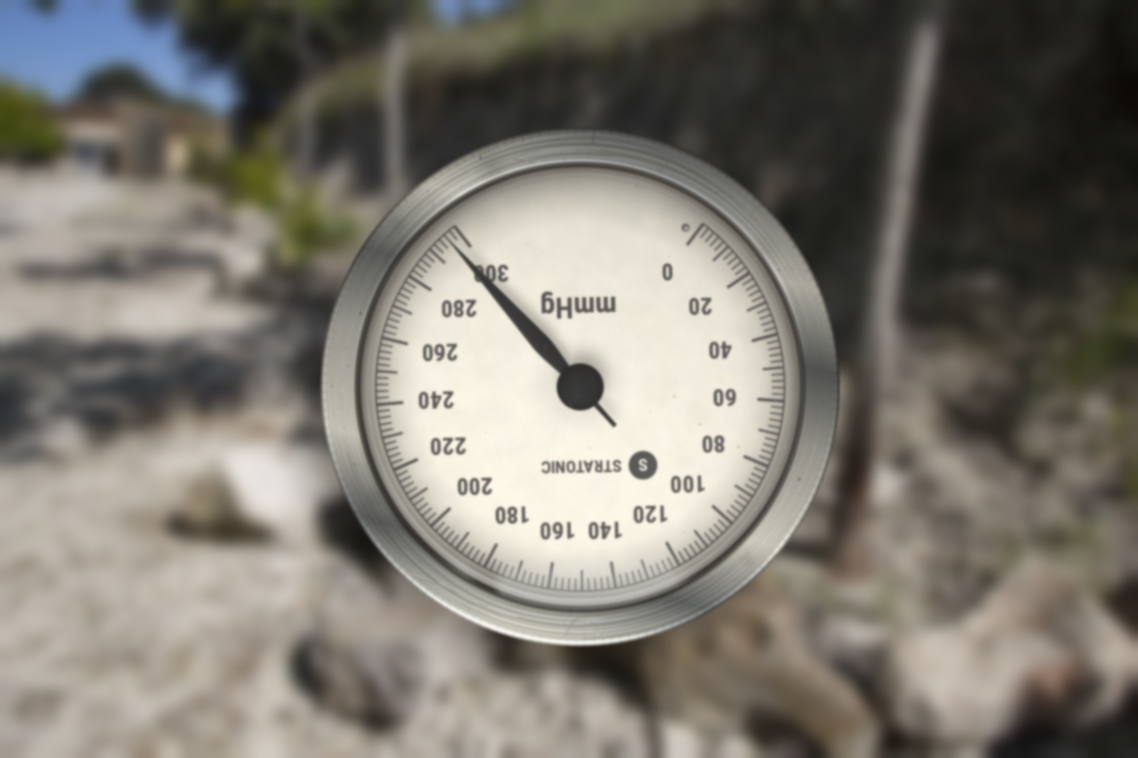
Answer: 296 (mmHg)
